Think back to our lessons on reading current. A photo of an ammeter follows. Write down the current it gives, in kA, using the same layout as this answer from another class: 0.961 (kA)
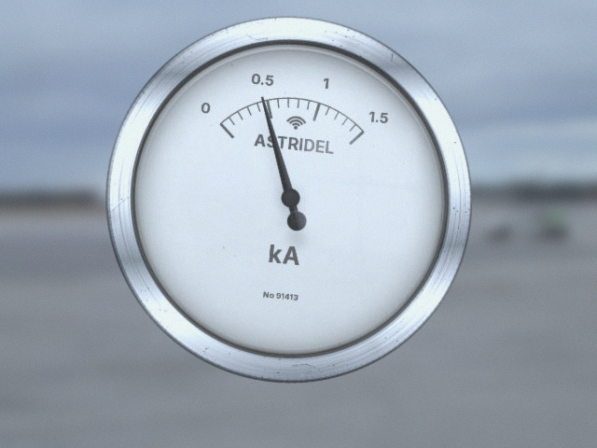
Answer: 0.45 (kA)
